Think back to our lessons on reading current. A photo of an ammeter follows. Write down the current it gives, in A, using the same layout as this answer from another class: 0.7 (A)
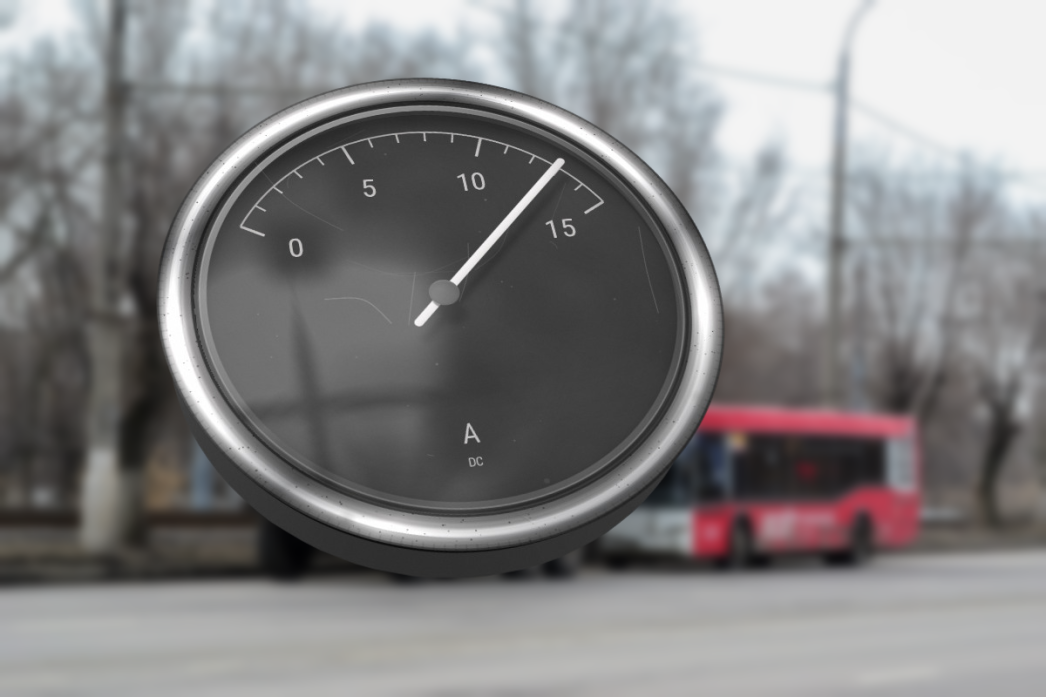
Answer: 13 (A)
